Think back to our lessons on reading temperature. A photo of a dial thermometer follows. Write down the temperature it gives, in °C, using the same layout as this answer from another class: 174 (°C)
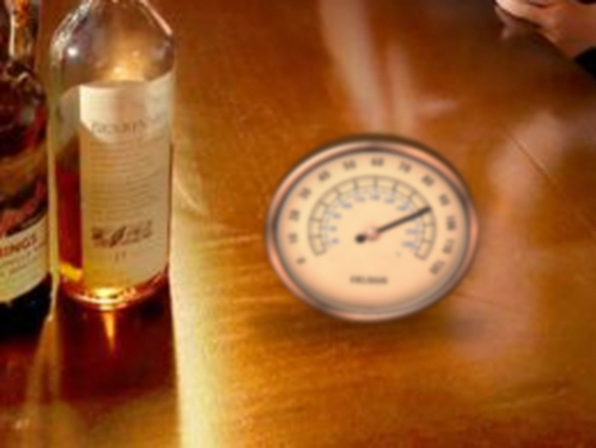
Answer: 90 (°C)
